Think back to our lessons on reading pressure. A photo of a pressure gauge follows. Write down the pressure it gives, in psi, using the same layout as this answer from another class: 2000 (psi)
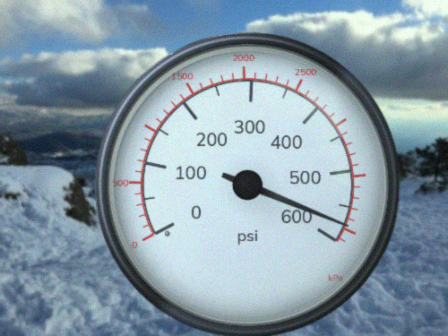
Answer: 575 (psi)
